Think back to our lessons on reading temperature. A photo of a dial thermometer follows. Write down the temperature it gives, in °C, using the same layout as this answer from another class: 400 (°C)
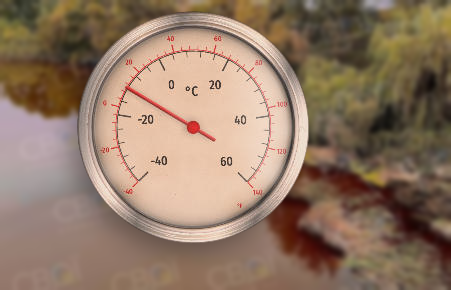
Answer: -12 (°C)
